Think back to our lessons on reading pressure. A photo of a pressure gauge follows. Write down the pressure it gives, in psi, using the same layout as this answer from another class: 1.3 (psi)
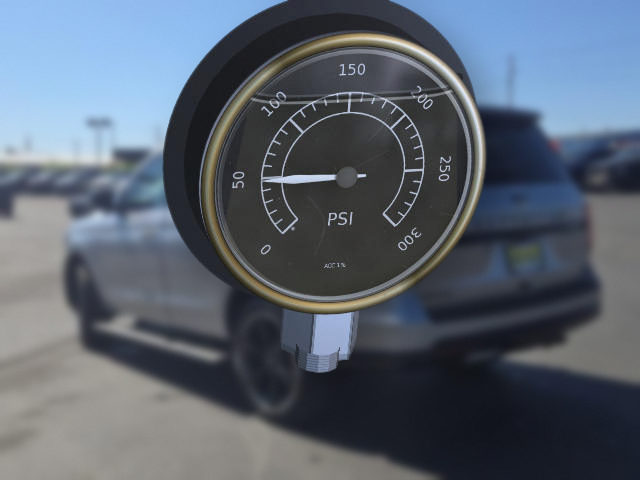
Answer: 50 (psi)
